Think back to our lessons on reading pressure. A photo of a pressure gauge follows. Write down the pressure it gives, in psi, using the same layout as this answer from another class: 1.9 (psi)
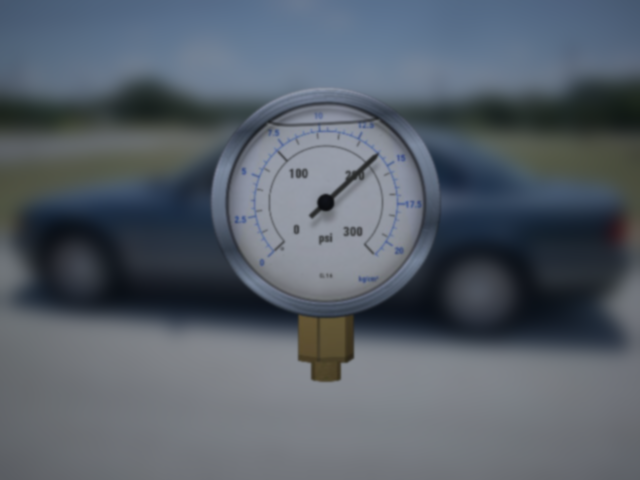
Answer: 200 (psi)
